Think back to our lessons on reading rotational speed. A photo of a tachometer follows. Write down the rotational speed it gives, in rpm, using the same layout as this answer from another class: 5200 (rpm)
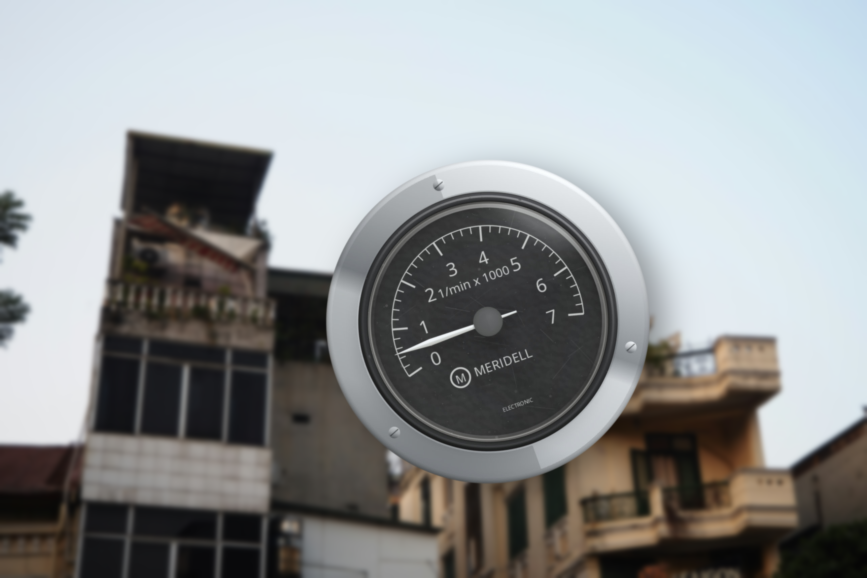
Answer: 500 (rpm)
